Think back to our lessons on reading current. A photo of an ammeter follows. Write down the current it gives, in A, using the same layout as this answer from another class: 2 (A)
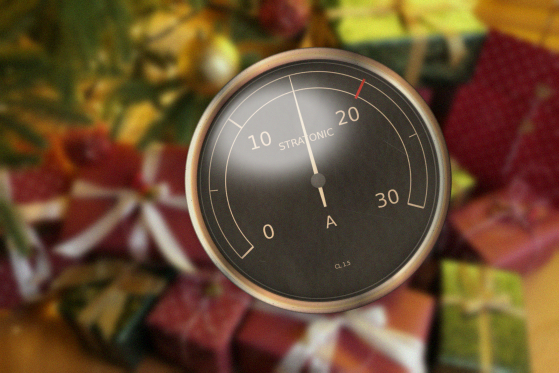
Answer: 15 (A)
